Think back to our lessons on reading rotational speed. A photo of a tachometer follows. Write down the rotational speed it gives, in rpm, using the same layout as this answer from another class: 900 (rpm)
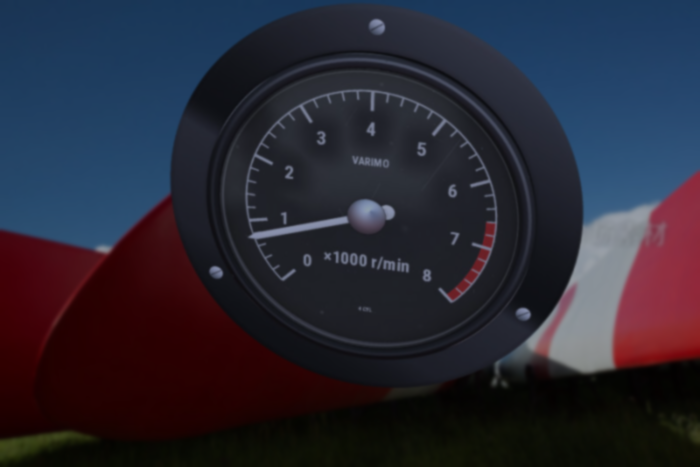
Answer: 800 (rpm)
